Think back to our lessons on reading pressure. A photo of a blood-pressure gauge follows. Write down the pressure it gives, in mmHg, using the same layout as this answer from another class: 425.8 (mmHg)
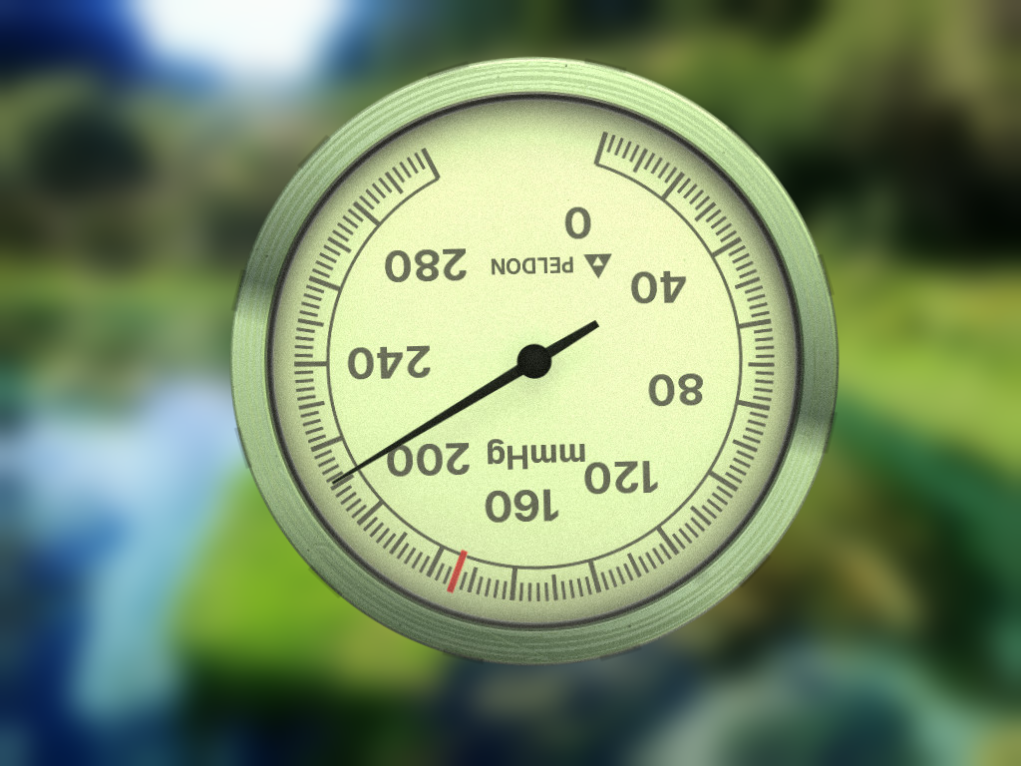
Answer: 211 (mmHg)
